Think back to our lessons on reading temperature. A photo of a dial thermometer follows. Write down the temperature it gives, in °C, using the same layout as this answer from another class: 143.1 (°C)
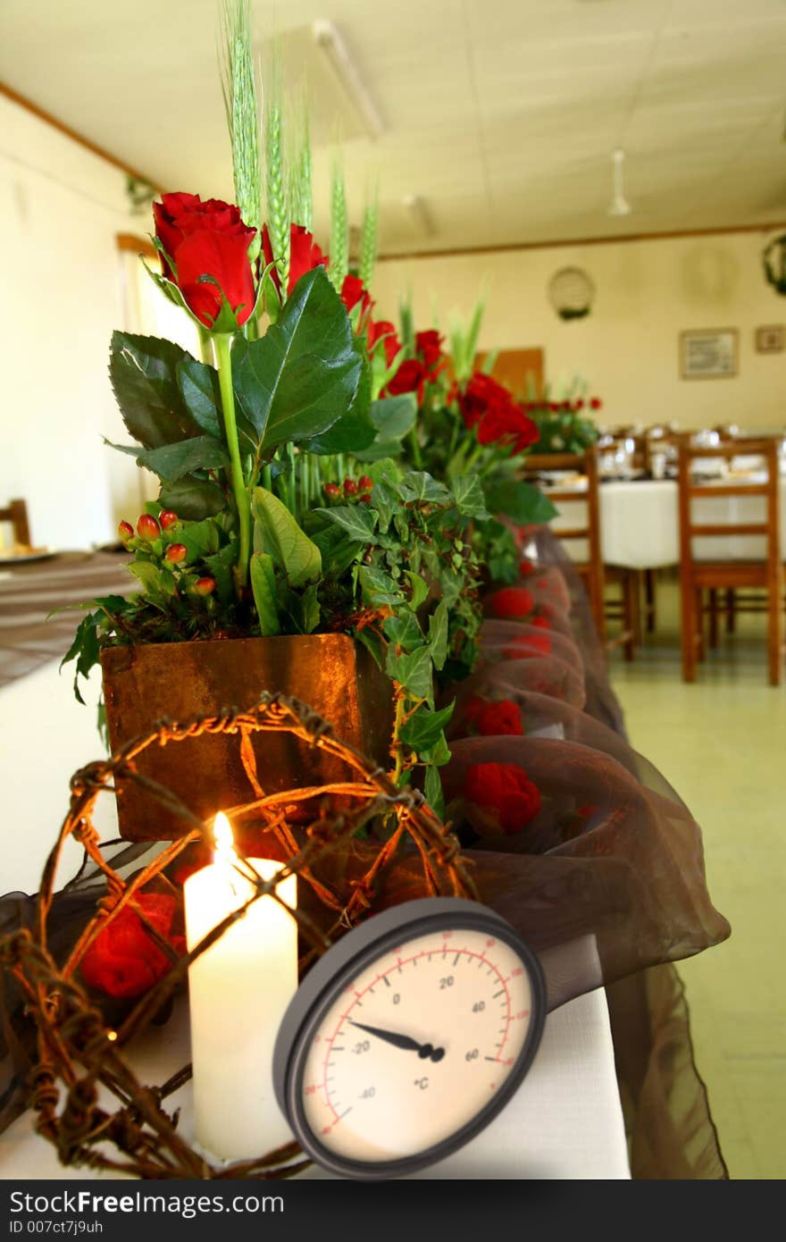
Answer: -12 (°C)
